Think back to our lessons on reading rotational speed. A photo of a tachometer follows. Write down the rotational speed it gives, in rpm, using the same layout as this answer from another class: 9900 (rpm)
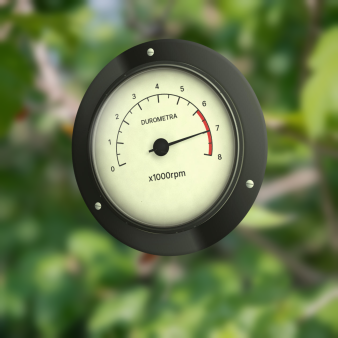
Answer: 7000 (rpm)
